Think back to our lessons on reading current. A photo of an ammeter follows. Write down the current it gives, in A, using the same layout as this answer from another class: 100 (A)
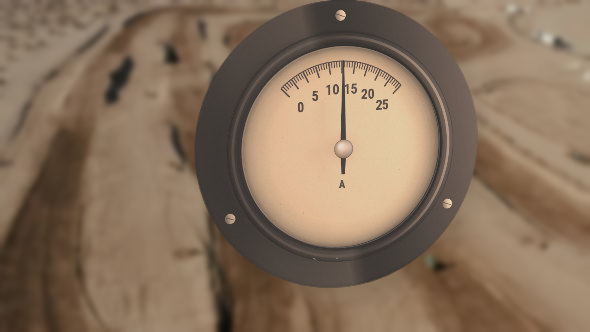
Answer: 12.5 (A)
